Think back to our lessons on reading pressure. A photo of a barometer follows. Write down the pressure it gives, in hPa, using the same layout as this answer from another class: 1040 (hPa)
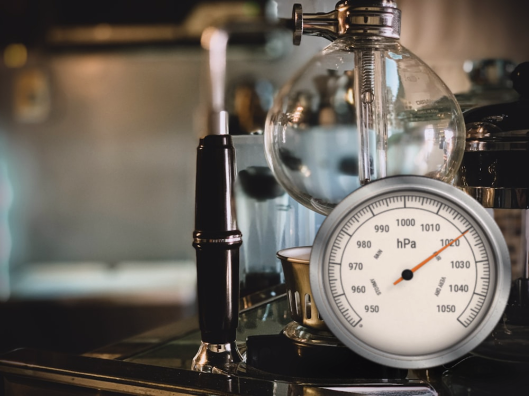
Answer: 1020 (hPa)
